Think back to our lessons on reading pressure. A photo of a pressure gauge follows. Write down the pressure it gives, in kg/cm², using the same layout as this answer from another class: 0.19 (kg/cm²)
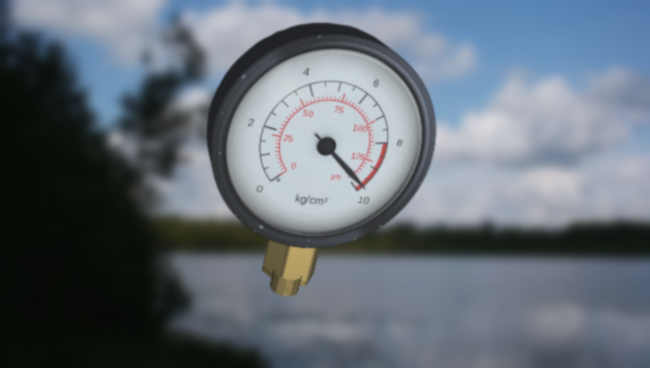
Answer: 9.75 (kg/cm²)
